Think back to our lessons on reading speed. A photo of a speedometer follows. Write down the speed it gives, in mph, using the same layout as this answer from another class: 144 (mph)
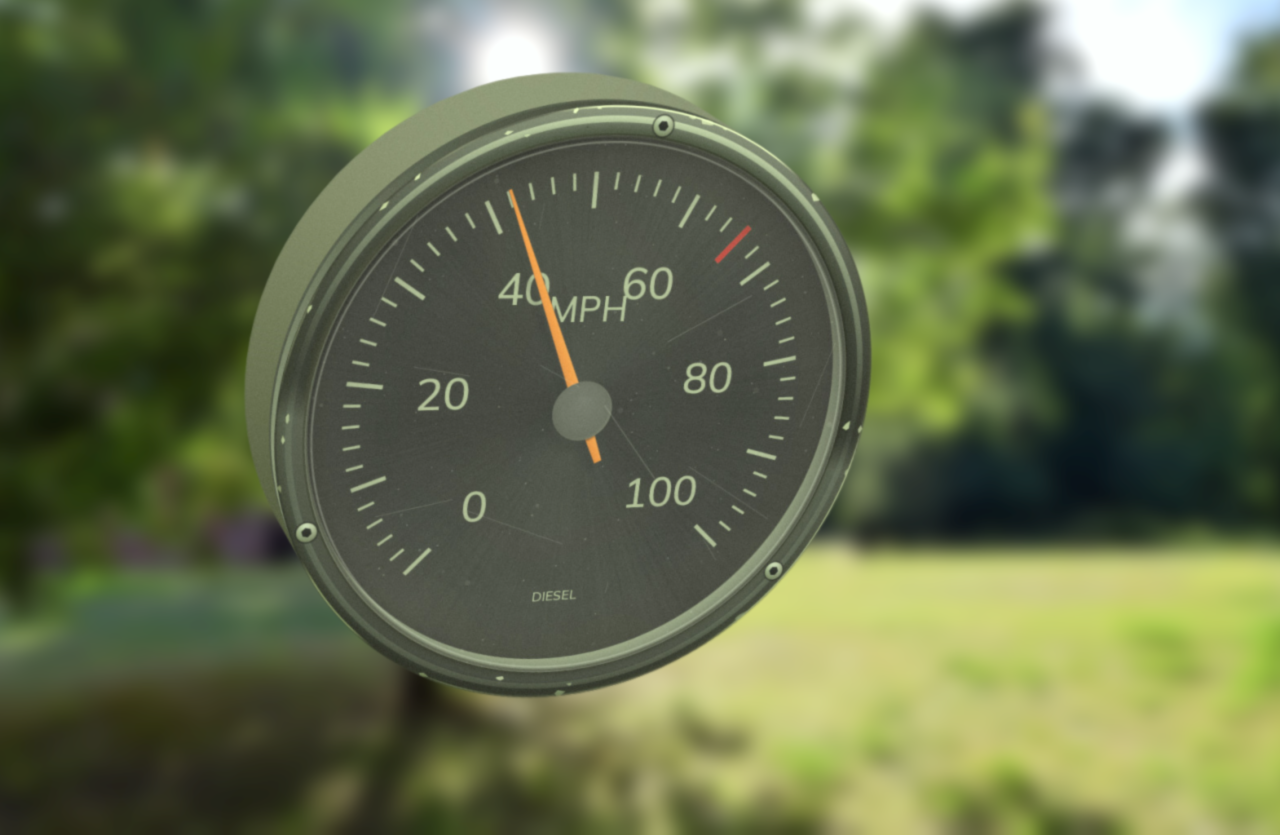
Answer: 42 (mph)
